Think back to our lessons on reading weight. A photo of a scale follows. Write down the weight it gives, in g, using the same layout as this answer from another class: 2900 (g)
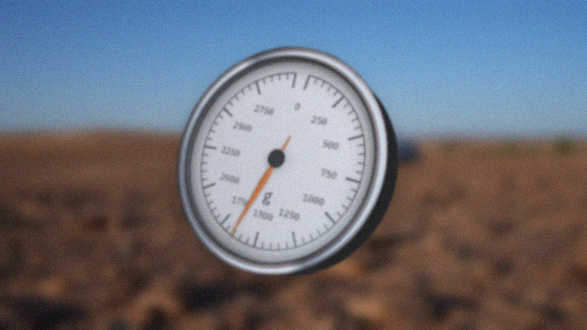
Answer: 1650 (g)
